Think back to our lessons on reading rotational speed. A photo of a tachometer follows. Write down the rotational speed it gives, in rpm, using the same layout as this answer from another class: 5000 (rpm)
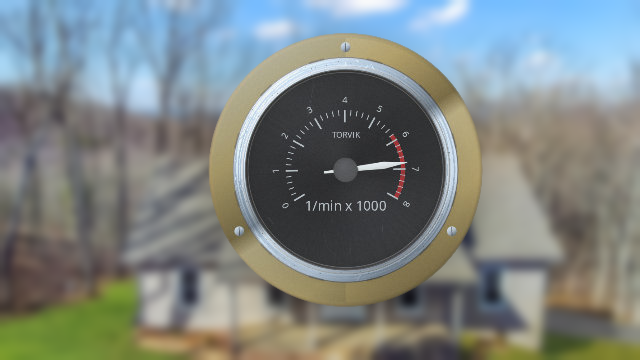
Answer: 6800 (rpm)
